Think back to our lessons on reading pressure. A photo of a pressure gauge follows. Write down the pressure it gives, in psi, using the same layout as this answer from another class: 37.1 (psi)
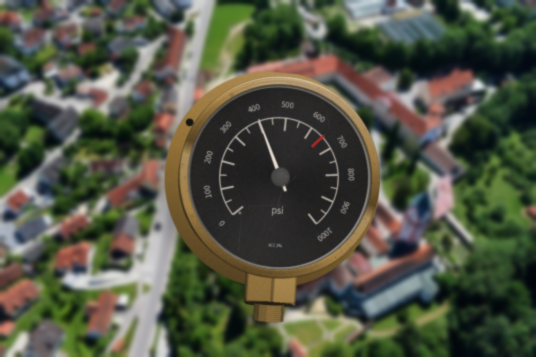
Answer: 400 (psi)
